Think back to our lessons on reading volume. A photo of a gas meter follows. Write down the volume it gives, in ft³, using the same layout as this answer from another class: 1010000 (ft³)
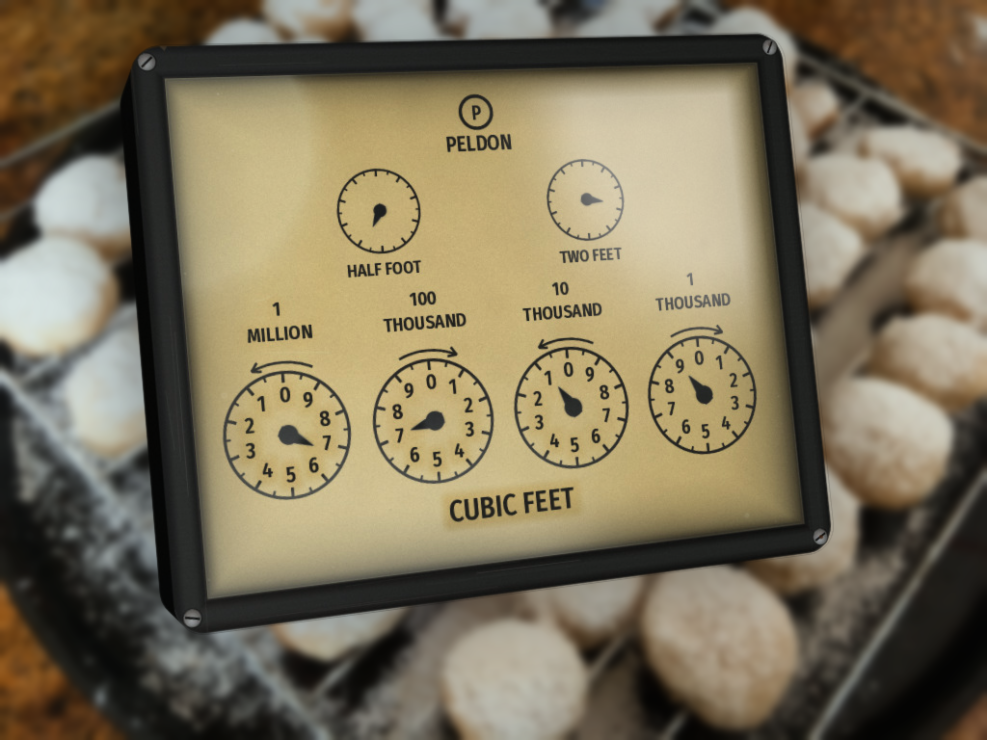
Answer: 670900 (ft³)
